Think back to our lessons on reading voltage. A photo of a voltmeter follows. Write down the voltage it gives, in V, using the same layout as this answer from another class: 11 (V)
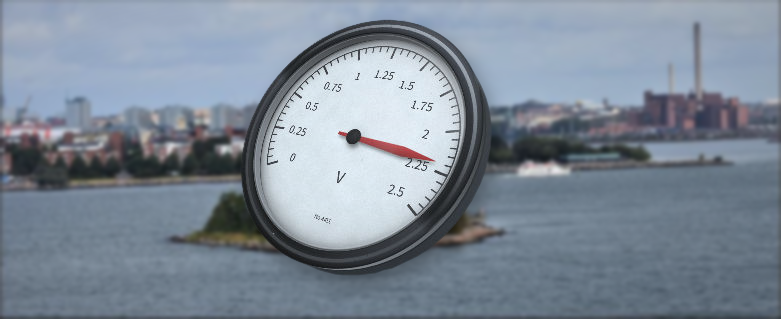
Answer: 2.2 (V)
